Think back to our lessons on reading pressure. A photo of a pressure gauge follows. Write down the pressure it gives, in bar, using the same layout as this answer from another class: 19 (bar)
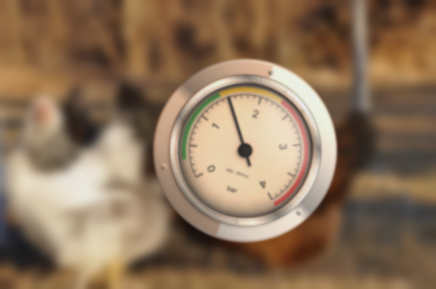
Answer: 1.5 (bar)
